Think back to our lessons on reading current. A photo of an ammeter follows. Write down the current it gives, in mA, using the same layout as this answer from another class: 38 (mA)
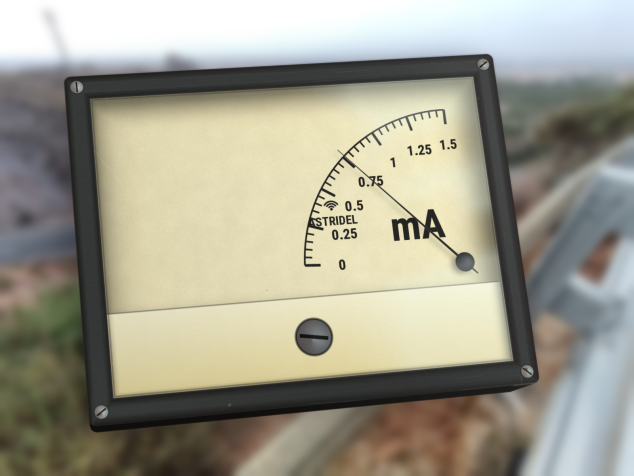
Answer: 0.75 (mA)
